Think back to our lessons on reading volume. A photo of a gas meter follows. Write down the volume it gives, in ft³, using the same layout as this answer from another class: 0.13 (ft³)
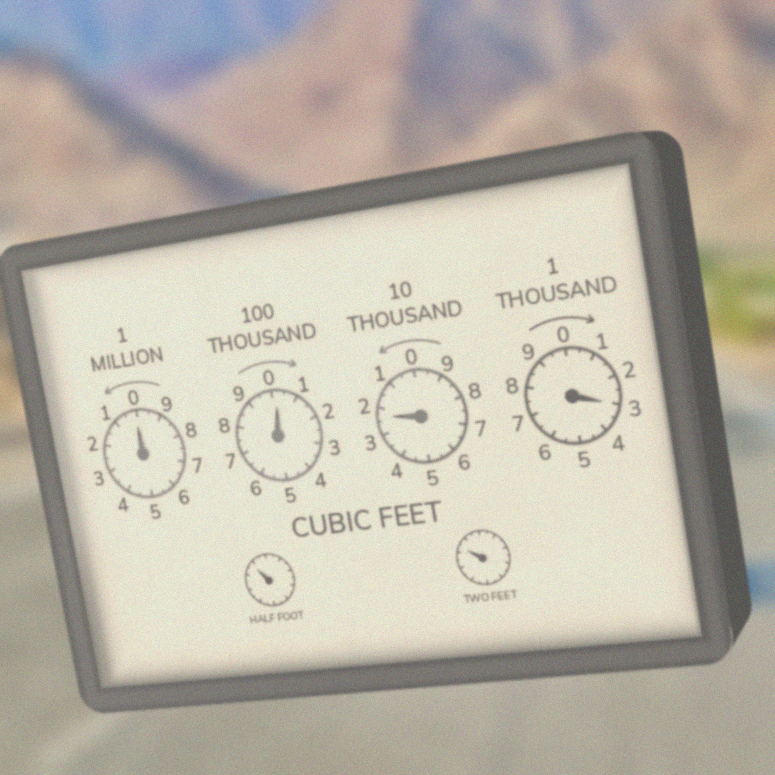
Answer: 2300 (ft³)
